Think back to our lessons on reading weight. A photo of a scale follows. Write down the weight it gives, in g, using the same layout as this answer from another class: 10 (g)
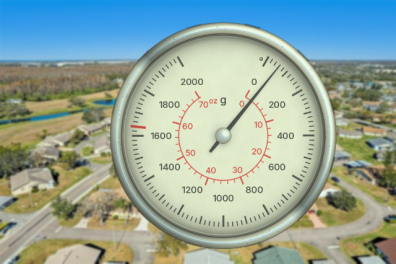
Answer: 60 (g)
